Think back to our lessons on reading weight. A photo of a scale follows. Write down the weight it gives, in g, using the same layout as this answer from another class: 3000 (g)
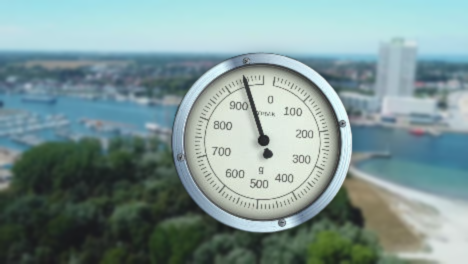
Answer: 950 (g)
